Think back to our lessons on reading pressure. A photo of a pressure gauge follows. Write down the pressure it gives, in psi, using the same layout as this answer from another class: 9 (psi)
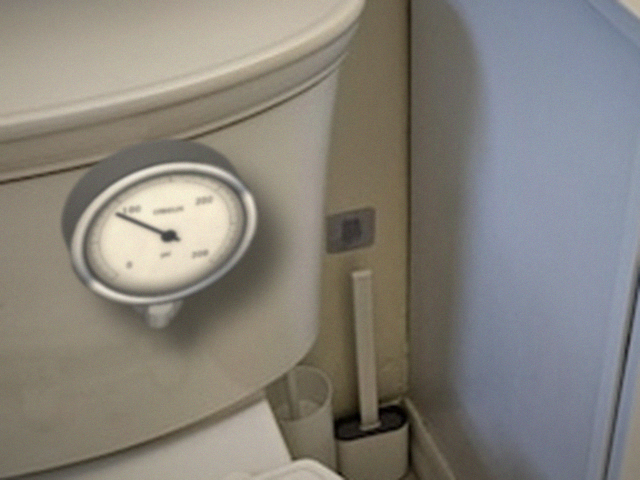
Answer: 90 (psi)
